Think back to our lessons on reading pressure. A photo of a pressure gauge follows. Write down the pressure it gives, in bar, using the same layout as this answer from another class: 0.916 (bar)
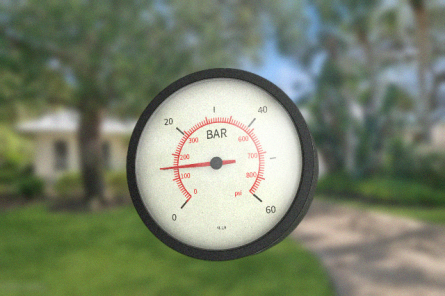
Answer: 10 (bar)
